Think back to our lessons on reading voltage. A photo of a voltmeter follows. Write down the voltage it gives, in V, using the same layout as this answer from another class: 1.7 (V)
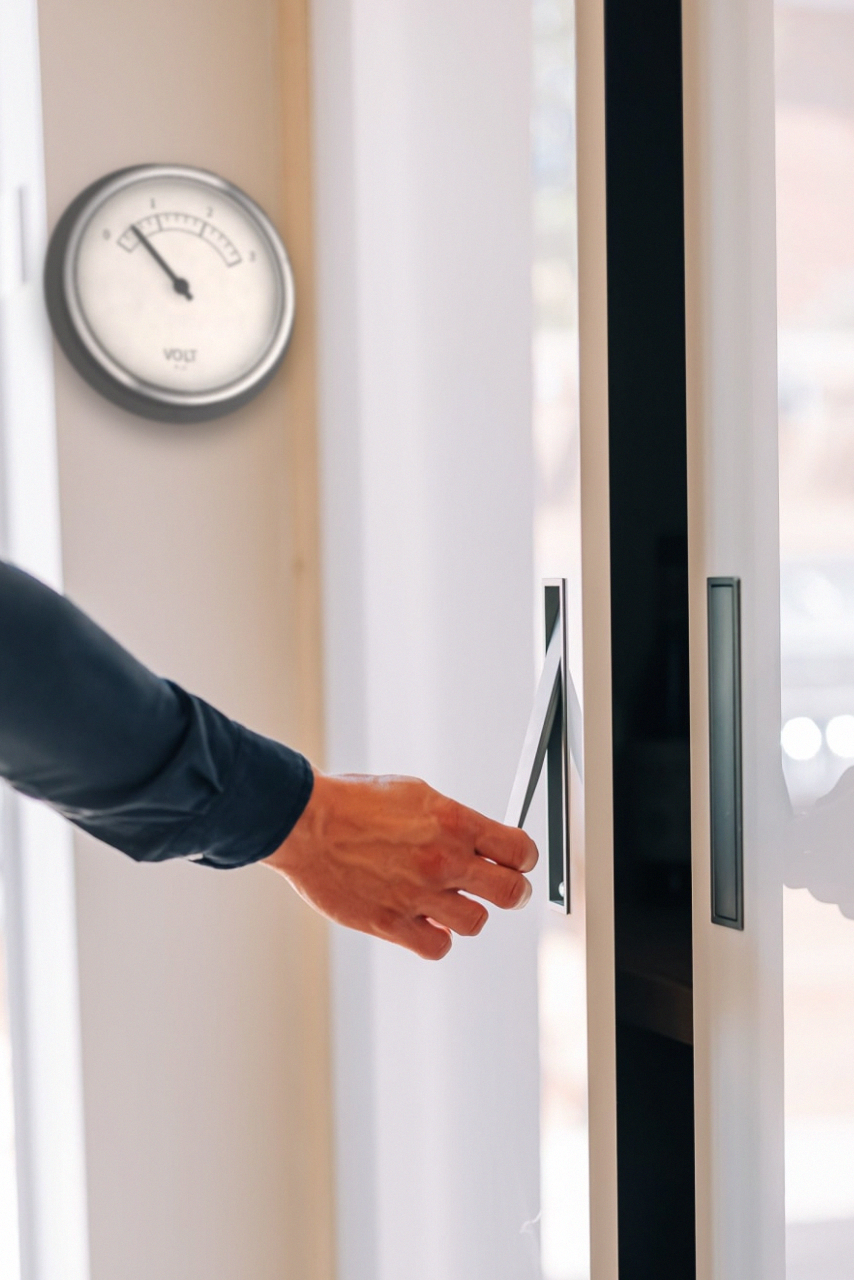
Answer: 0.4 (V)
